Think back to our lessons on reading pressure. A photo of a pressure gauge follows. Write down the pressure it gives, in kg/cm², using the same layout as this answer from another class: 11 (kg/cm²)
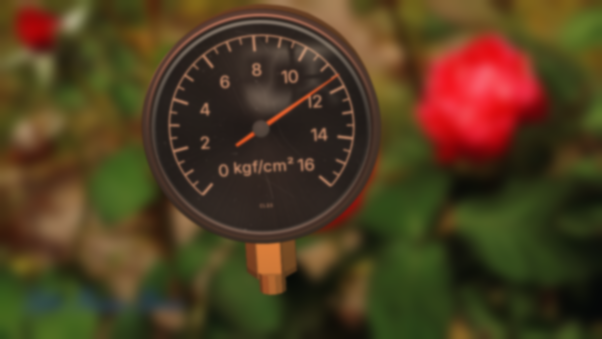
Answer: 11.5 (kg/cm²)
